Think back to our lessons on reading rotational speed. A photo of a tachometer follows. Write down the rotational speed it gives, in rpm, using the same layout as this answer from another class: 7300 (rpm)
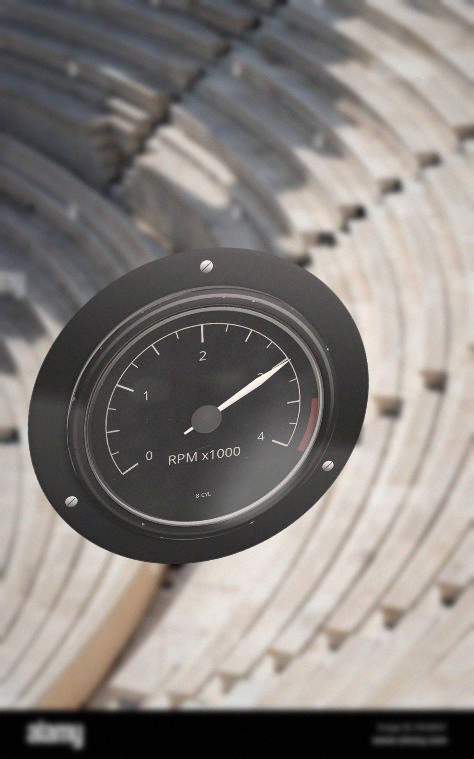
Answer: 3000 (rpm)
